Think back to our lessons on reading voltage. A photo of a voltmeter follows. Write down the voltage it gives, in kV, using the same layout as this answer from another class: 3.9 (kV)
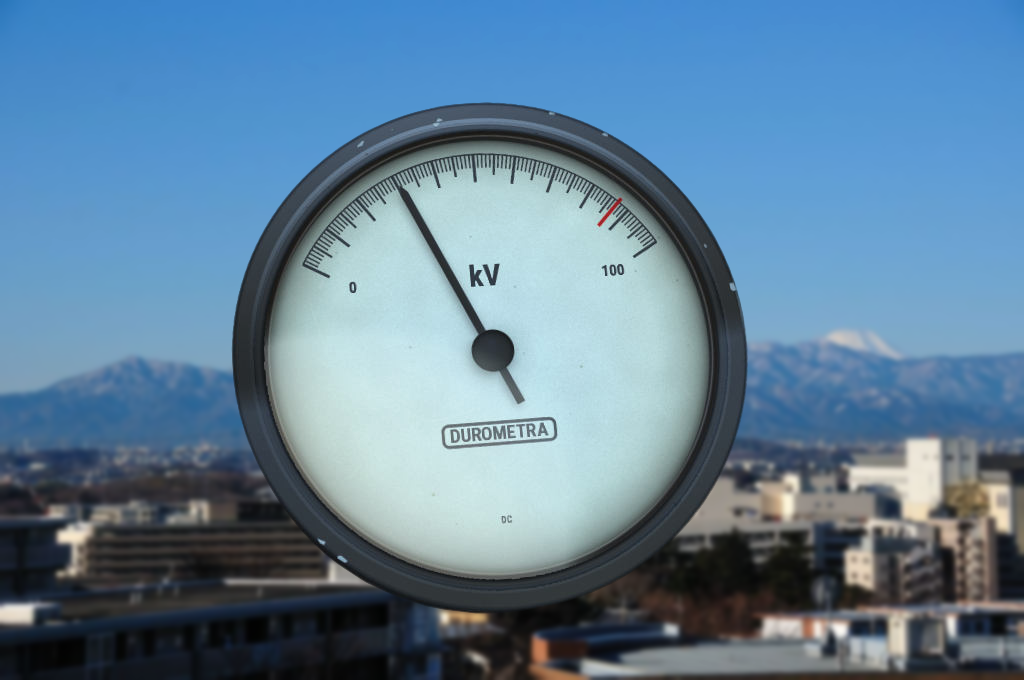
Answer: 30 (kV)
